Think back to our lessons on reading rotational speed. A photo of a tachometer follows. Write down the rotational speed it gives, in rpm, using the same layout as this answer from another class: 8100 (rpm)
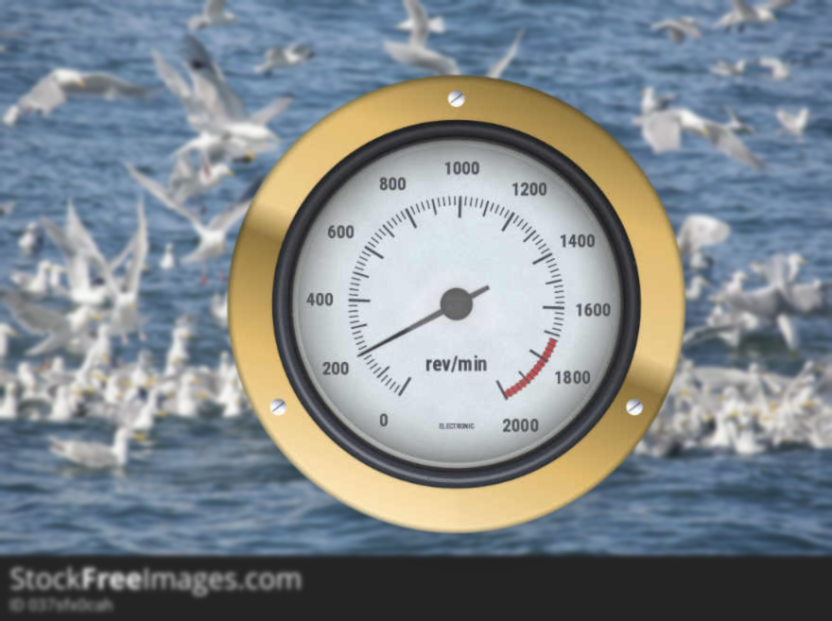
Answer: 200 (rpm)
